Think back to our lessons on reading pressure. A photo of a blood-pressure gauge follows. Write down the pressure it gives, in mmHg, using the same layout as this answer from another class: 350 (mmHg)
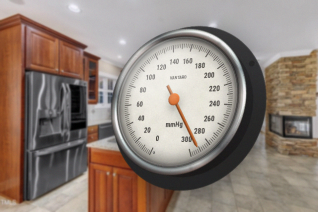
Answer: 290 (mmHg)
